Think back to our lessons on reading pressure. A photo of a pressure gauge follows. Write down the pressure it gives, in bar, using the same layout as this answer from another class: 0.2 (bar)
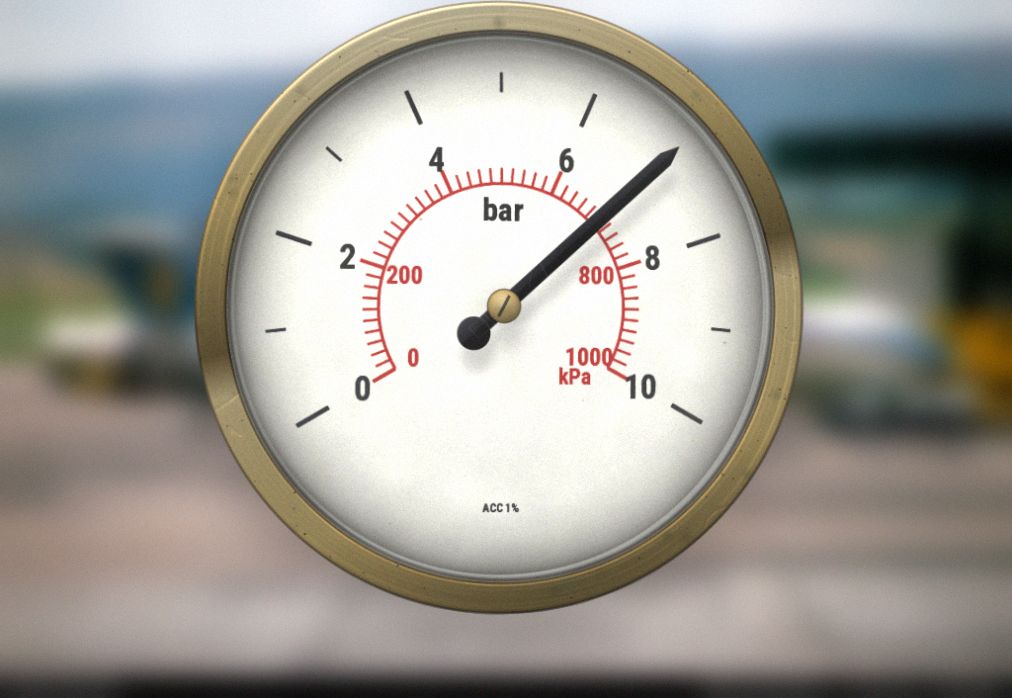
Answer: 7 (bar)
